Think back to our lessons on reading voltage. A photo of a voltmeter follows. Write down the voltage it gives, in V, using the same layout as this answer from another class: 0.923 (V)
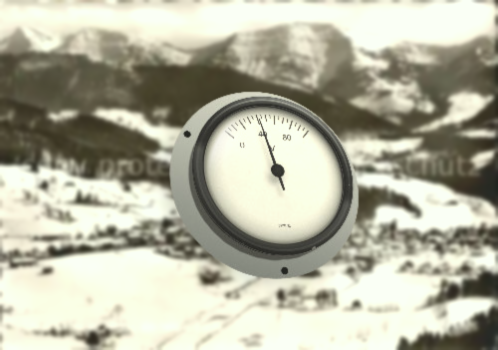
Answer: 40 (V)
